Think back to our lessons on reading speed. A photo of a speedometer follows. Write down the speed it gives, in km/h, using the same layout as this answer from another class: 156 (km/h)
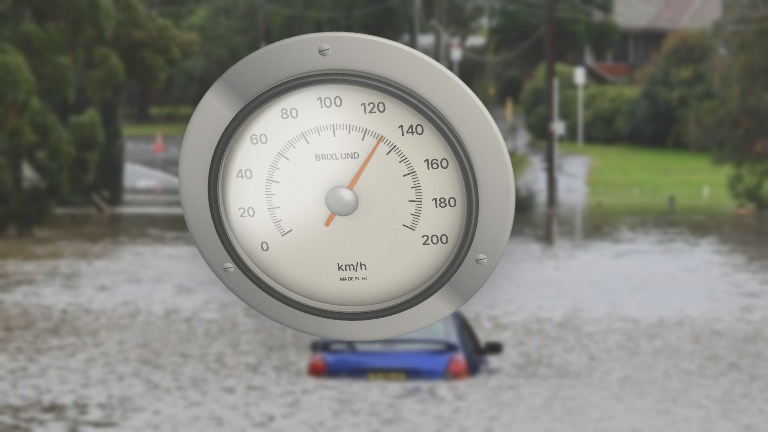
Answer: 130 (km/h)
